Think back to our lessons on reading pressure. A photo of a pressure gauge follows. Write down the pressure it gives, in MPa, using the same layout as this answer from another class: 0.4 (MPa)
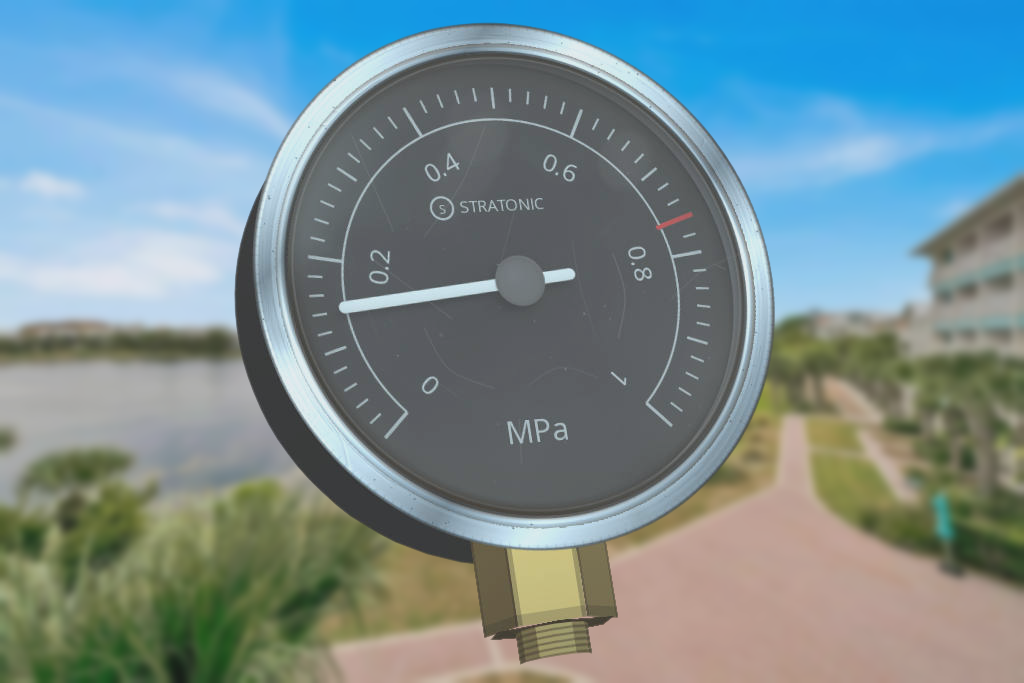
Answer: 0.14 (MPa)
